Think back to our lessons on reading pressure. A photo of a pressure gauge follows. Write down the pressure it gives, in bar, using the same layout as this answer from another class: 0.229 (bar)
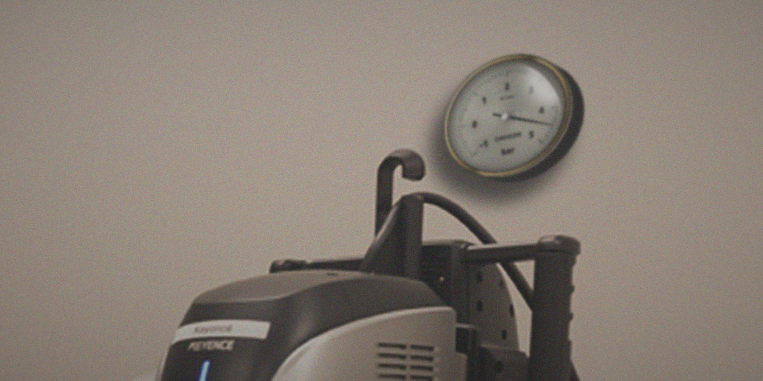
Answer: 4.5 (bar)
